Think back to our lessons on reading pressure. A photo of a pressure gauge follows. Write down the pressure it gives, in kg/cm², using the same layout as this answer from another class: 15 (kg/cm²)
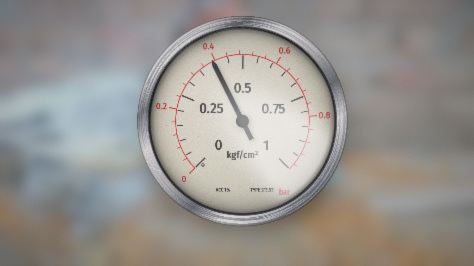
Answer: 0.4 (kg/cm²)
